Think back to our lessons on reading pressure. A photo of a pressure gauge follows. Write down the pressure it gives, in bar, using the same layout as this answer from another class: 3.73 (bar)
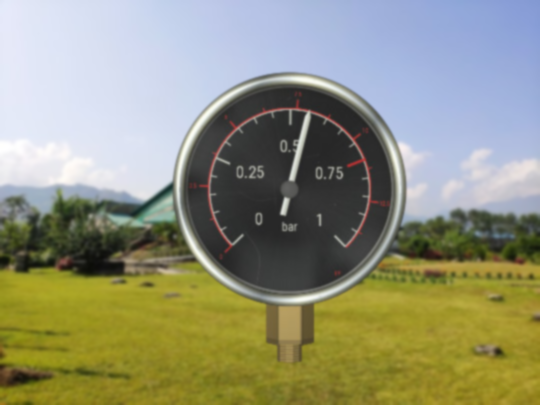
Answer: 0.55 (bar)
